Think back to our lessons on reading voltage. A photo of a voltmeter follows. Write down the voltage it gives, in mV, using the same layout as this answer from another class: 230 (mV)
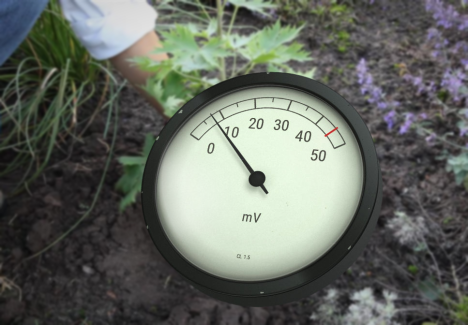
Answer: 7.5 (mV)
